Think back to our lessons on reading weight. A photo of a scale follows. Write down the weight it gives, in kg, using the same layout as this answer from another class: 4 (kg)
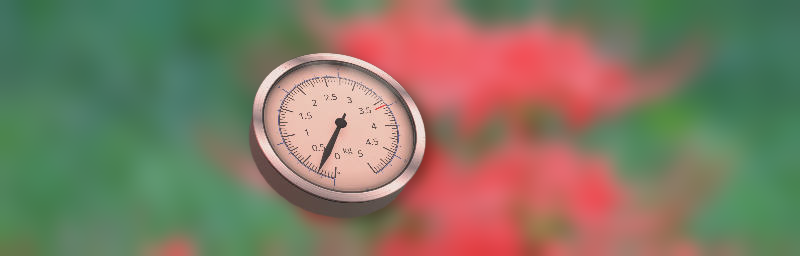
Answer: 0.25 (kg)
